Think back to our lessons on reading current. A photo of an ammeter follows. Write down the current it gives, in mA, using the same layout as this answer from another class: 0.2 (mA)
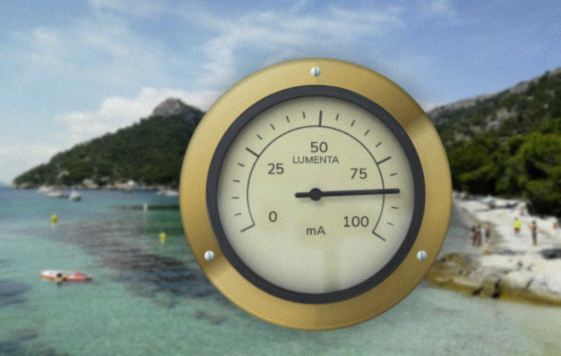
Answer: 85 (mA)
